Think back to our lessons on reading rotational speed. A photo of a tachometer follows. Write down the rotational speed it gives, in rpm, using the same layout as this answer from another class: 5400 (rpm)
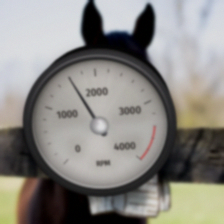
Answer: 1600 (rpm)
